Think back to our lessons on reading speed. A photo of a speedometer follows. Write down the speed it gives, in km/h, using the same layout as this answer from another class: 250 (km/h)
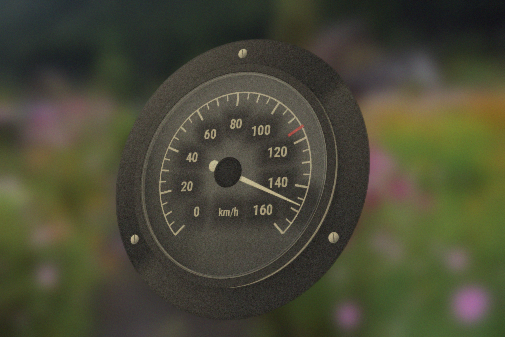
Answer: 147.5 (km/h)
